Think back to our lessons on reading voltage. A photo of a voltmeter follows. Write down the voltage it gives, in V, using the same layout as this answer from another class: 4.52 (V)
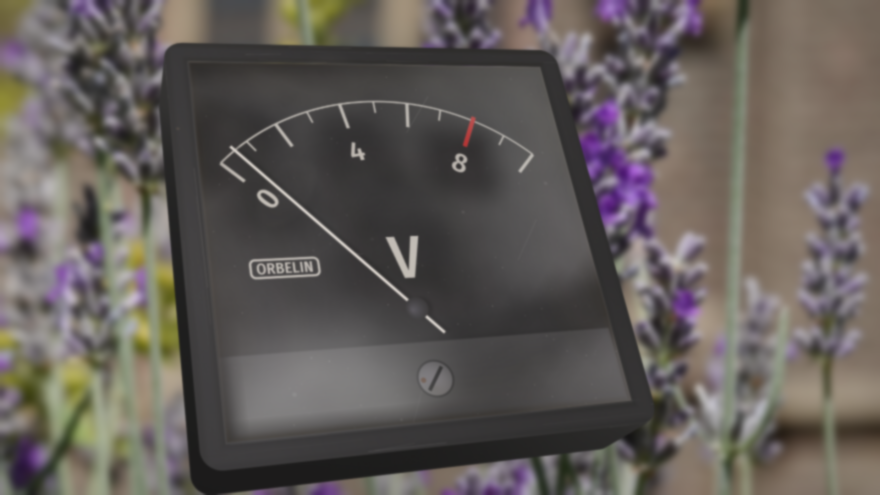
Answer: 0.5 (V)
